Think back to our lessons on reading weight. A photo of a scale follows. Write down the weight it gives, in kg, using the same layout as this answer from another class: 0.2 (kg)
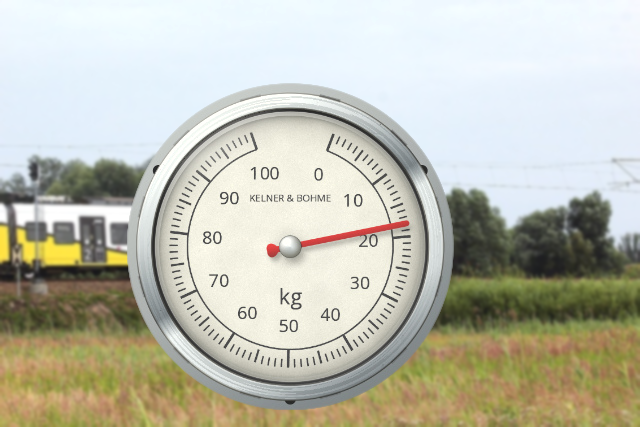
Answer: 18 (kg)
